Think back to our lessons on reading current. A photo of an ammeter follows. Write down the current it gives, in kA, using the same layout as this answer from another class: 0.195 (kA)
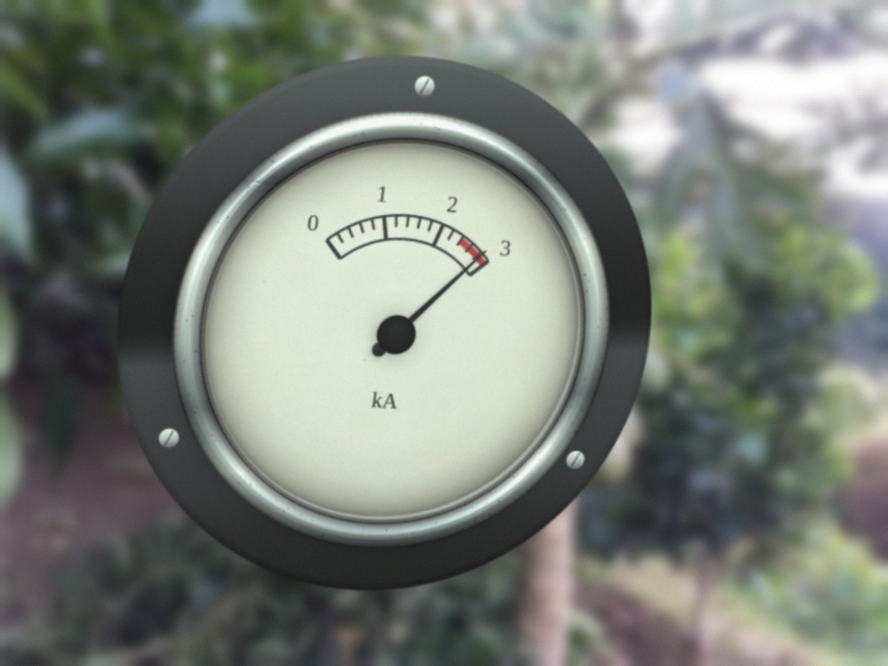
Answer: 2.8 (kA)
